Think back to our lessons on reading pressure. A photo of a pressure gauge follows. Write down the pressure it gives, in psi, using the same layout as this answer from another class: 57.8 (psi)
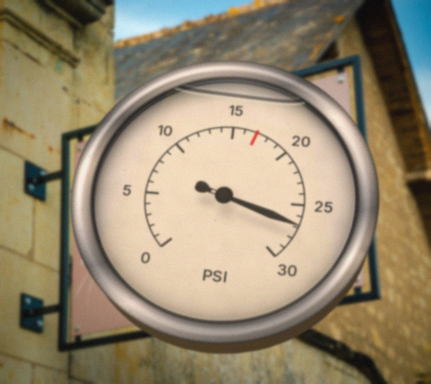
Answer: 27 (psi)
